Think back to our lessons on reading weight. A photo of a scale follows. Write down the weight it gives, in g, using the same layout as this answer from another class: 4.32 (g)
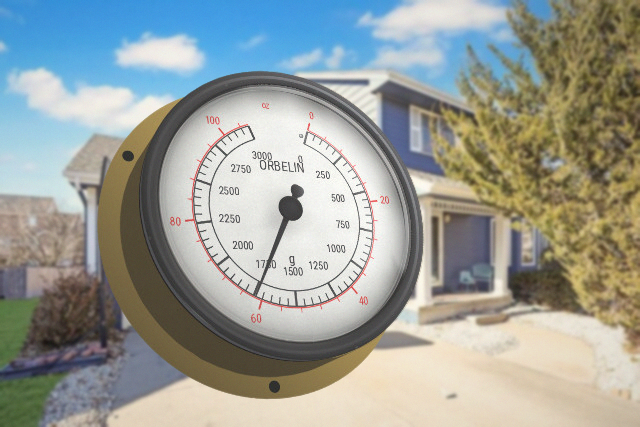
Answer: 1750 (g)
